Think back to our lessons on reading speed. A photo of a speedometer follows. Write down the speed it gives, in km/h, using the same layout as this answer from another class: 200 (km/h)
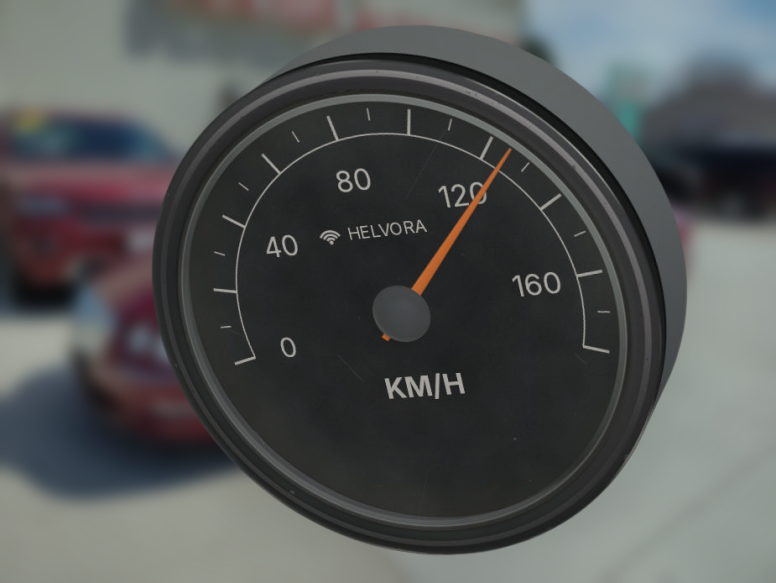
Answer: 125 (km/h)
